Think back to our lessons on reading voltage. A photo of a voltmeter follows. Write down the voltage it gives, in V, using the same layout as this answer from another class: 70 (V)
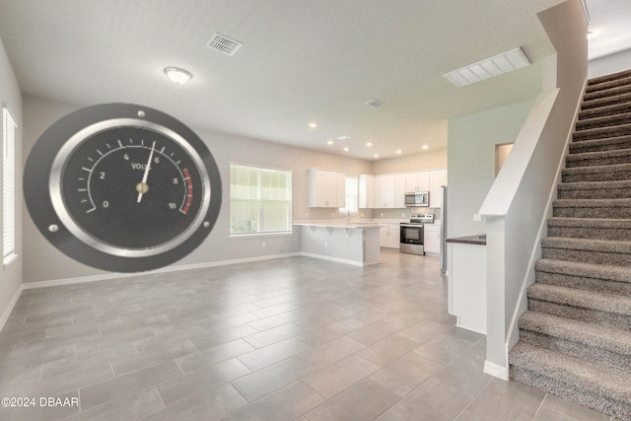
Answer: 5.5 (V)
